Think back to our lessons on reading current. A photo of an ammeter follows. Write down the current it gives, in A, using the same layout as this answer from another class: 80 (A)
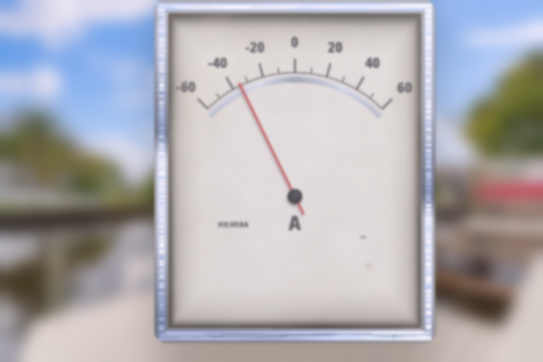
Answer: -35 (A)
